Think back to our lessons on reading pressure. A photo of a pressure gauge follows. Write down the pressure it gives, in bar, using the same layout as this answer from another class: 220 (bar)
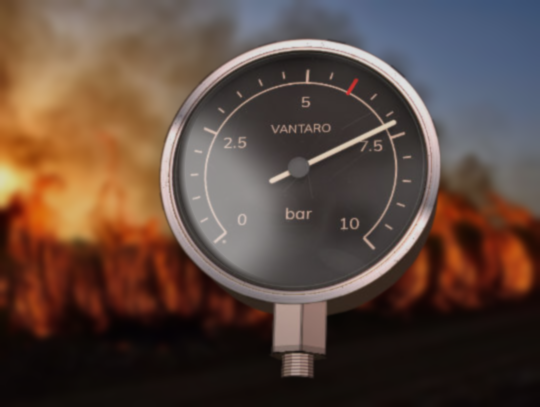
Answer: 7.25 (bar)
